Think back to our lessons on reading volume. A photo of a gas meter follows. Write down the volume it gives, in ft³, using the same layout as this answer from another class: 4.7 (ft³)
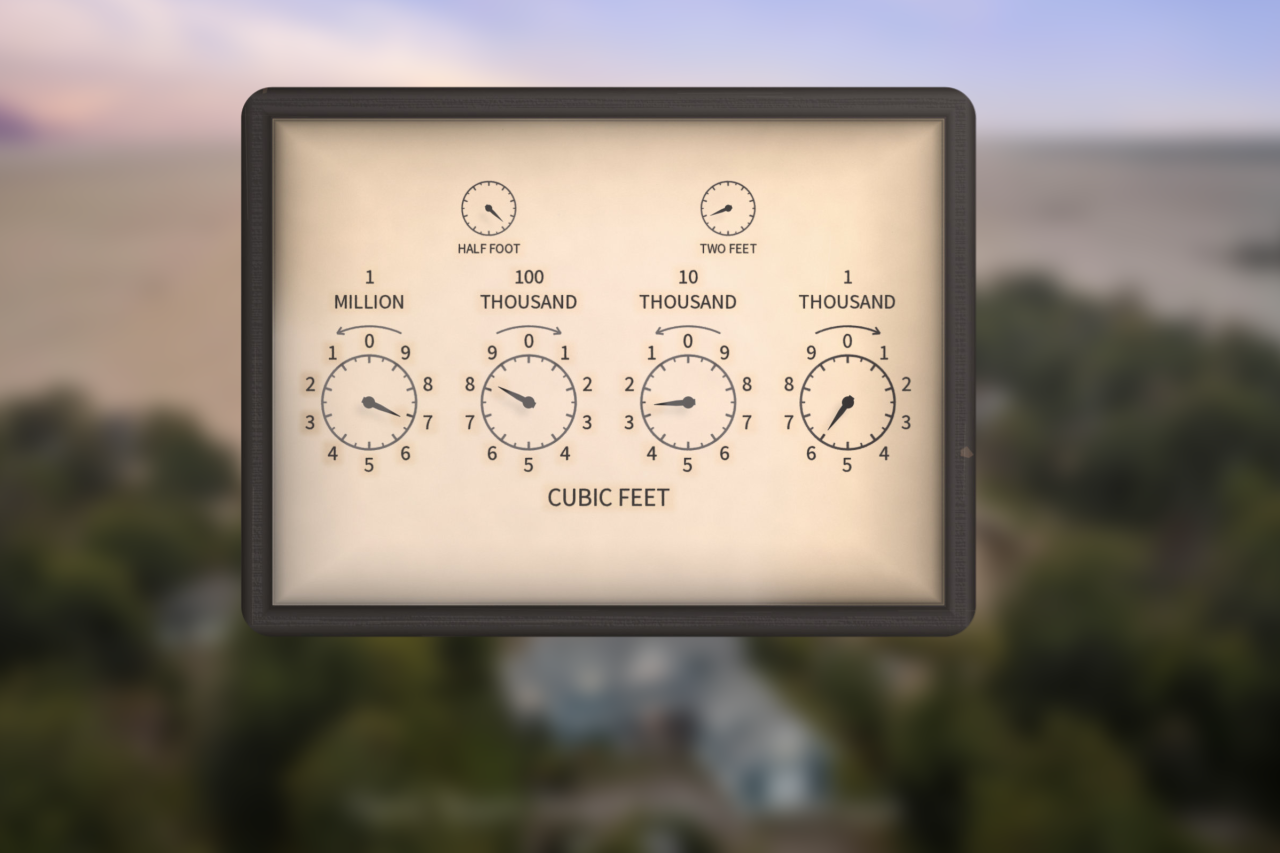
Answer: 682600 (ft³)
